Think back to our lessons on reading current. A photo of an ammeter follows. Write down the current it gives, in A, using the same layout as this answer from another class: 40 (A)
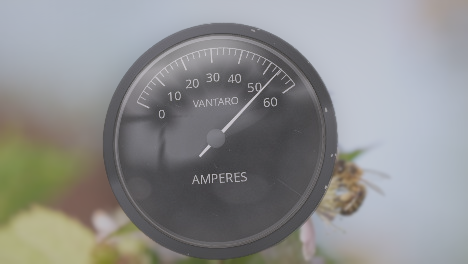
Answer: 54 (A)
